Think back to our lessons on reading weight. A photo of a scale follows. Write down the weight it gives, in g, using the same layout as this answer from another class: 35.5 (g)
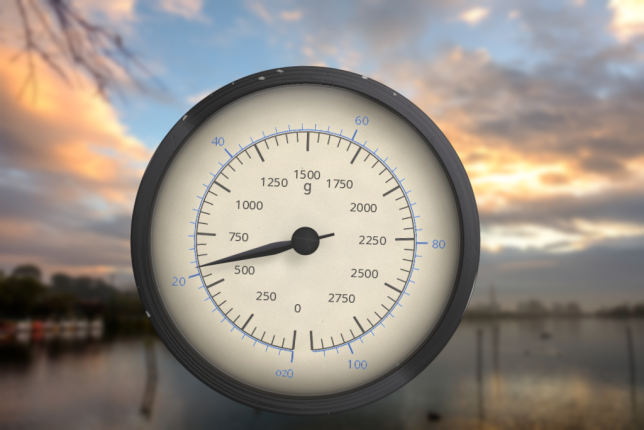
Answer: 600 (g)
